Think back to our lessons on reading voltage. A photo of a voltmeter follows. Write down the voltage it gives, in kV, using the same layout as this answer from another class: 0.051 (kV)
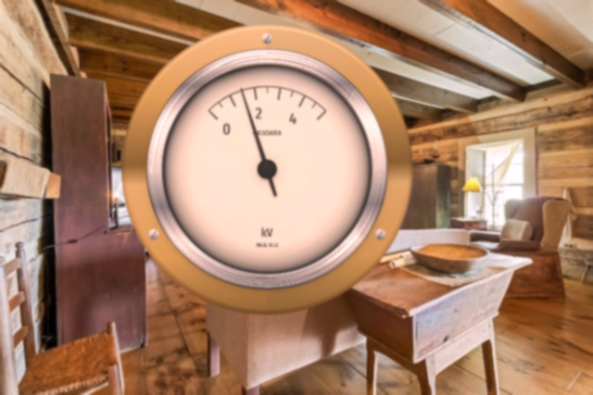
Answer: 1.5 (kV)
